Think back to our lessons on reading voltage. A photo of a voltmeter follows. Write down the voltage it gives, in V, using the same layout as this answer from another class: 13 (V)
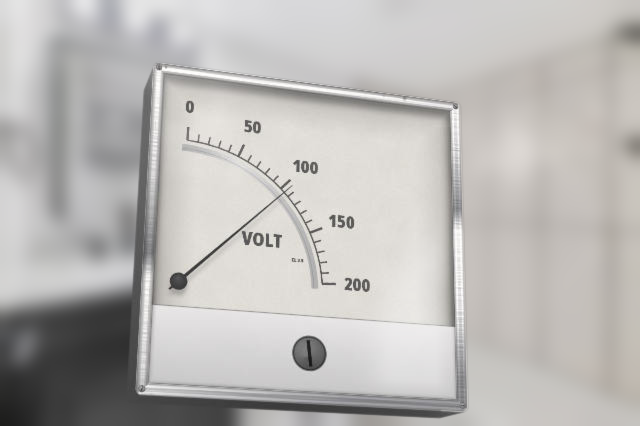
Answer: 105 (V)
